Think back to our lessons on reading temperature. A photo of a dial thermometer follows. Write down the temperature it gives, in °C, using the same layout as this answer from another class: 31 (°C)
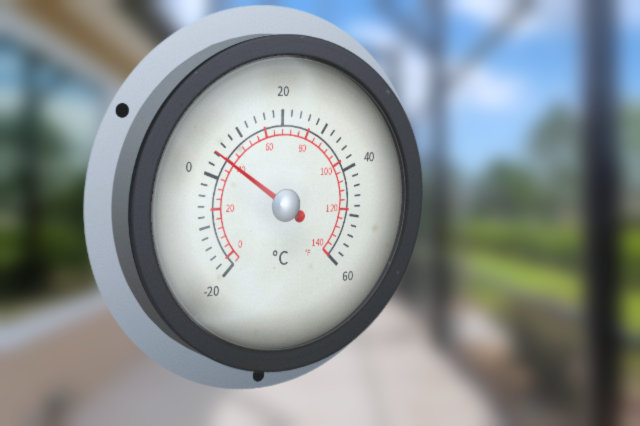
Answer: 4 (°C)
